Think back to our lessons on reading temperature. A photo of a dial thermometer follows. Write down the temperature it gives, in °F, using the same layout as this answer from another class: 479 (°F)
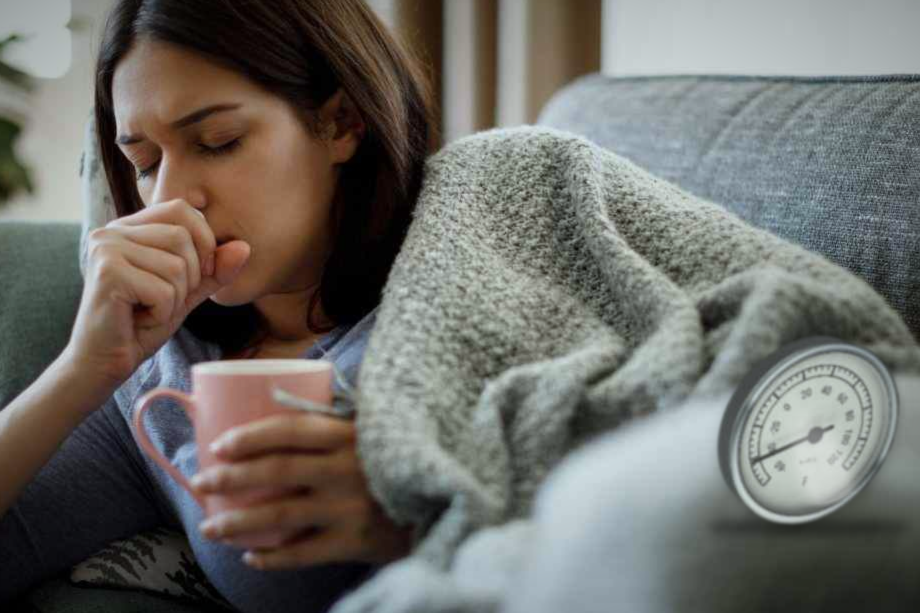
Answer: -40 (°F)
